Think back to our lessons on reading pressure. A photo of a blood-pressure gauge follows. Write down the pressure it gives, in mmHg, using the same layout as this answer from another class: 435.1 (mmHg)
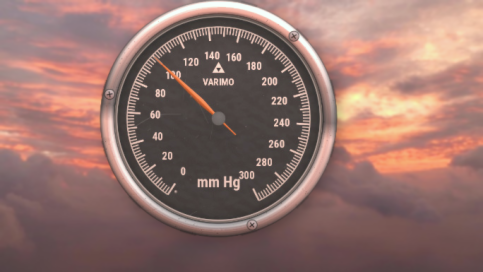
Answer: 100 (mmHg)
